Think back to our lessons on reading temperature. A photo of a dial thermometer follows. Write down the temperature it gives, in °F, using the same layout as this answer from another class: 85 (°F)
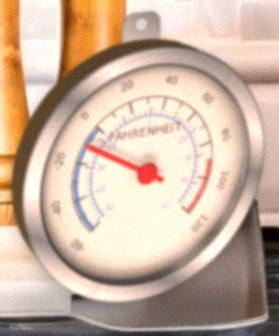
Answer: -10 (°F)
